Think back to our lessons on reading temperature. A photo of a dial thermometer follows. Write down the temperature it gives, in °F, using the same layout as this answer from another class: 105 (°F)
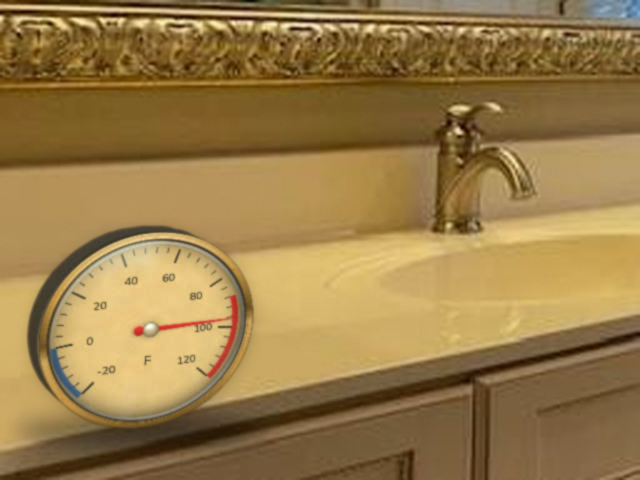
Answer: 96 (°F)
